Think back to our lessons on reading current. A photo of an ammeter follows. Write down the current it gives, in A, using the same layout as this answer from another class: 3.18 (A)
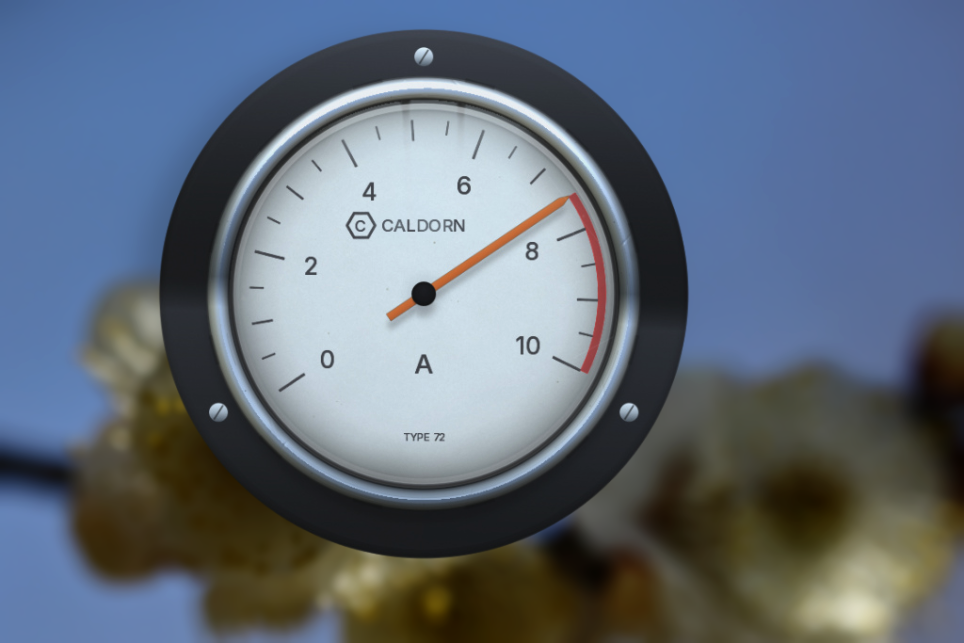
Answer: 7.5 (A)
